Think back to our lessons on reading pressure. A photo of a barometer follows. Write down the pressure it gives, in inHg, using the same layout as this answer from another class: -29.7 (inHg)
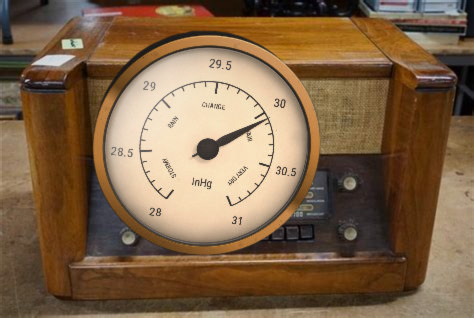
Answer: 30.05 (inHg)
